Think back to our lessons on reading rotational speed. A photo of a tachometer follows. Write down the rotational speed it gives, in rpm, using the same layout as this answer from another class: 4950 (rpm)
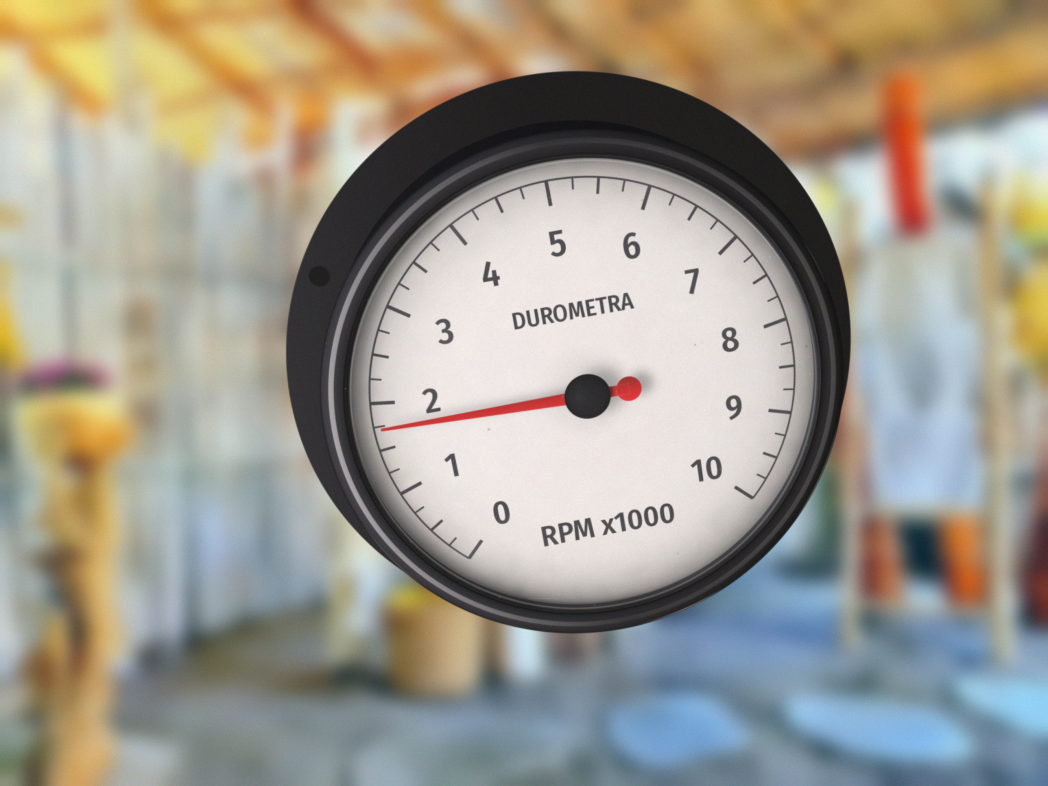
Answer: 1750 (rpm)
